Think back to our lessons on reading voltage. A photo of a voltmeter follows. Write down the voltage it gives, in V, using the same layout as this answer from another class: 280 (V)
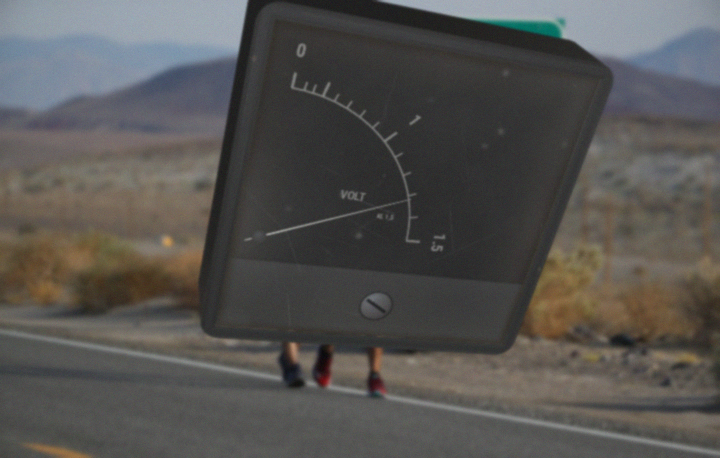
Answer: 1.3 (V)
